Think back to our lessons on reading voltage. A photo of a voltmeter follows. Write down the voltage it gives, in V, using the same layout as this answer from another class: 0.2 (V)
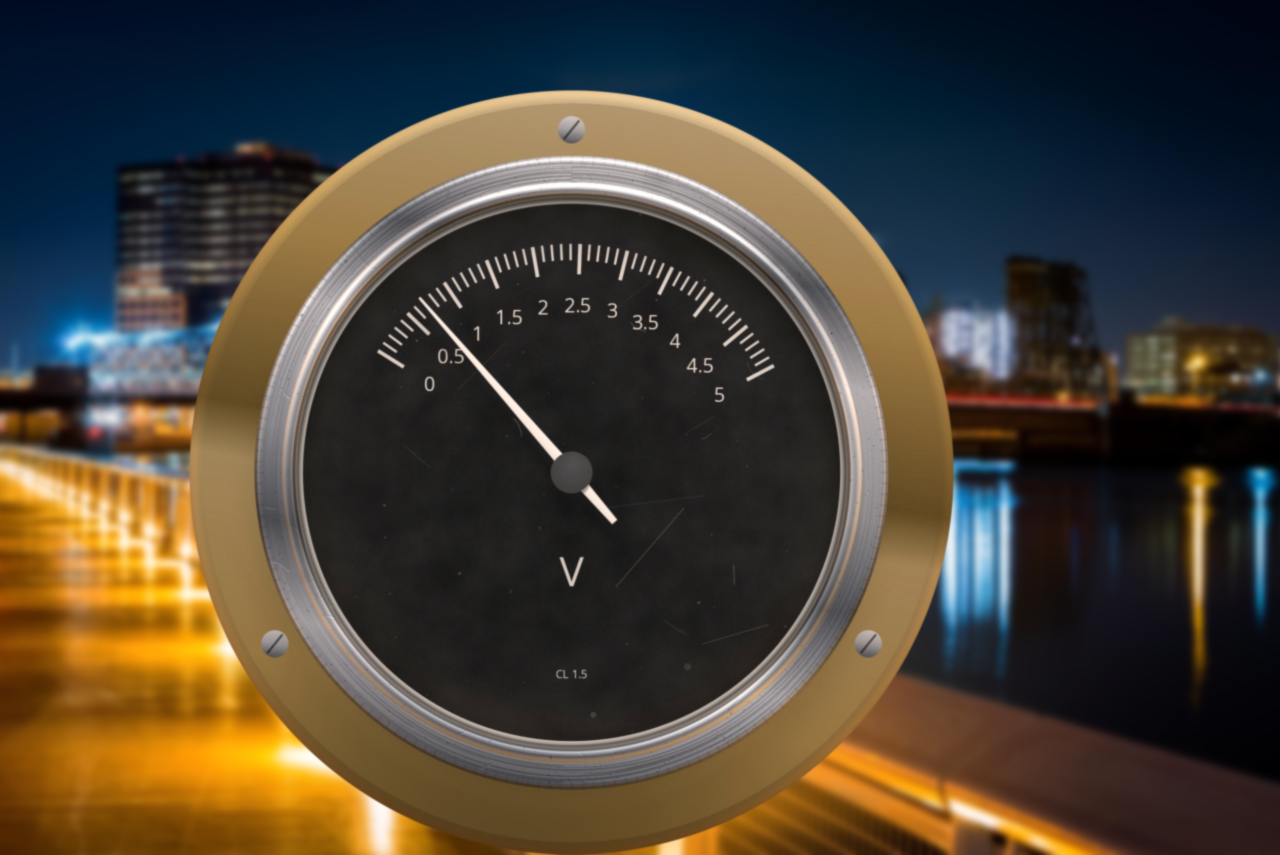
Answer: 0.7 (V)
